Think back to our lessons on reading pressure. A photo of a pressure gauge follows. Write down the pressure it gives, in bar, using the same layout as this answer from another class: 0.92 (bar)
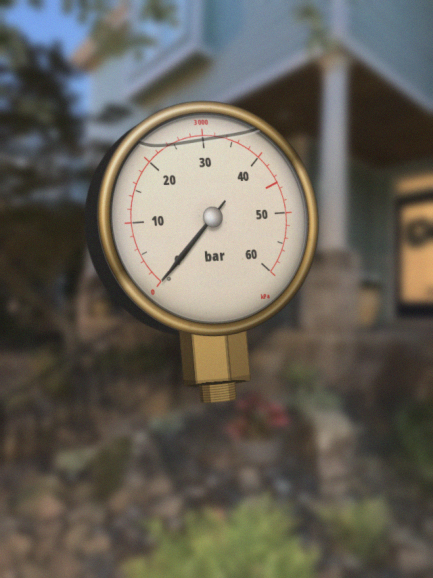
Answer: 0 (bar)
